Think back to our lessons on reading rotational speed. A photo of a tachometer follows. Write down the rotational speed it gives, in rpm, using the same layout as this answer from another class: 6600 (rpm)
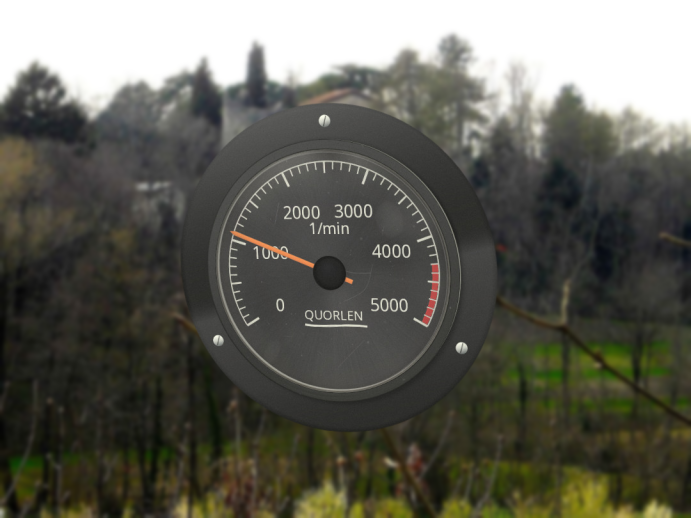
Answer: 1100 (rpm)
